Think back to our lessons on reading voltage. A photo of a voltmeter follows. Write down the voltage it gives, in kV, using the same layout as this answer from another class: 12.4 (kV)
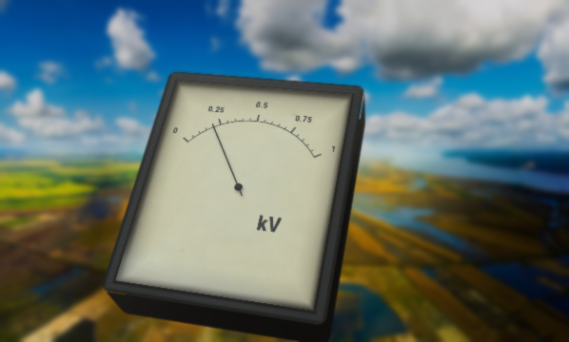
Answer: 0.2 (kV)
